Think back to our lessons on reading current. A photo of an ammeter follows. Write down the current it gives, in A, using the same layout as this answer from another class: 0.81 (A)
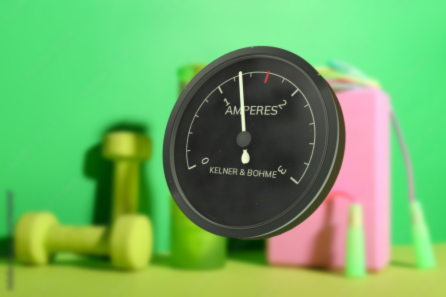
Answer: 1.3 (A)
